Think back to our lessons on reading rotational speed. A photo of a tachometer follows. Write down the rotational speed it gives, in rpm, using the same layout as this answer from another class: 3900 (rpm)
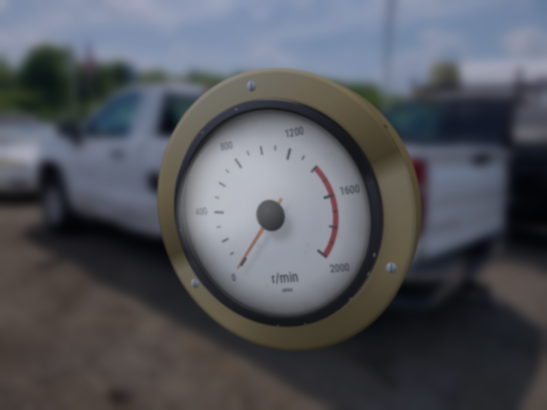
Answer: 0 (rpm)
